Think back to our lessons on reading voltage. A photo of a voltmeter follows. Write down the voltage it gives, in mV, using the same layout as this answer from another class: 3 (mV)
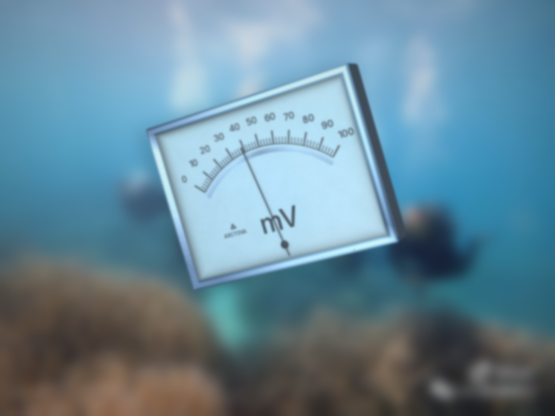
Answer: 40 (mV)
